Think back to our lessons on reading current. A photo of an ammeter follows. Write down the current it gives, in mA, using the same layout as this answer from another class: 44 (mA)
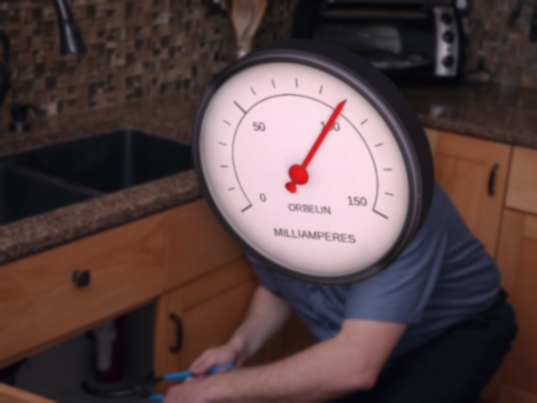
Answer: 100 (mA)
